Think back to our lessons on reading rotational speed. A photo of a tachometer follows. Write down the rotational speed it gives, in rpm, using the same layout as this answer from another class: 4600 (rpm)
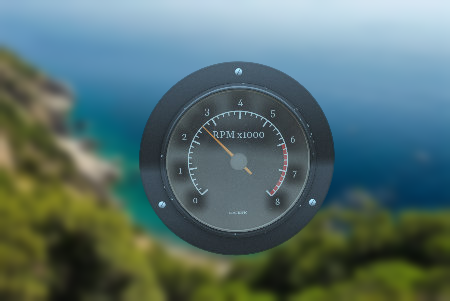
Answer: 2600 (rpm)
